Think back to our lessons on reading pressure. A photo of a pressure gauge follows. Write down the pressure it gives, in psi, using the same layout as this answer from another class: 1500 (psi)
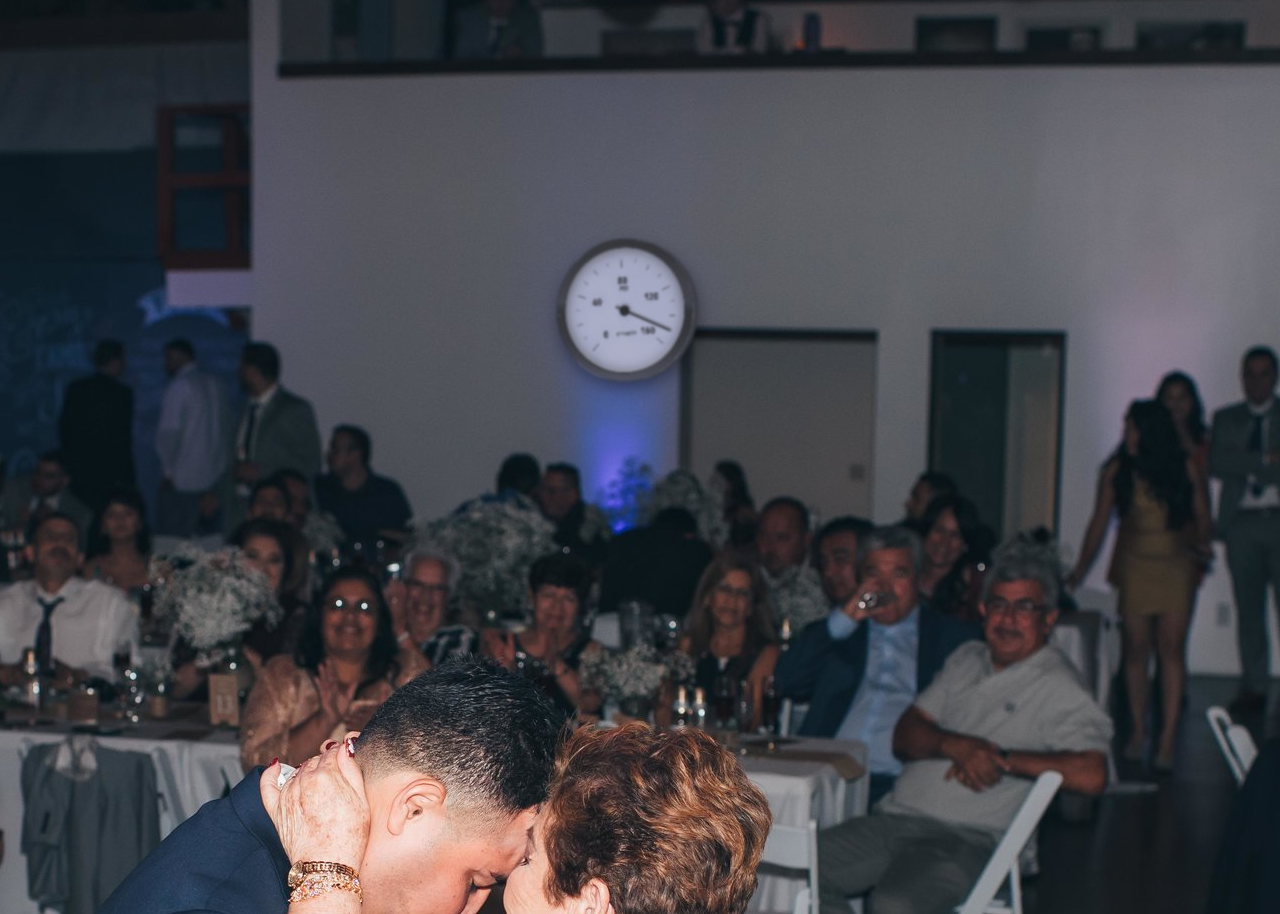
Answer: 150 (psi)
